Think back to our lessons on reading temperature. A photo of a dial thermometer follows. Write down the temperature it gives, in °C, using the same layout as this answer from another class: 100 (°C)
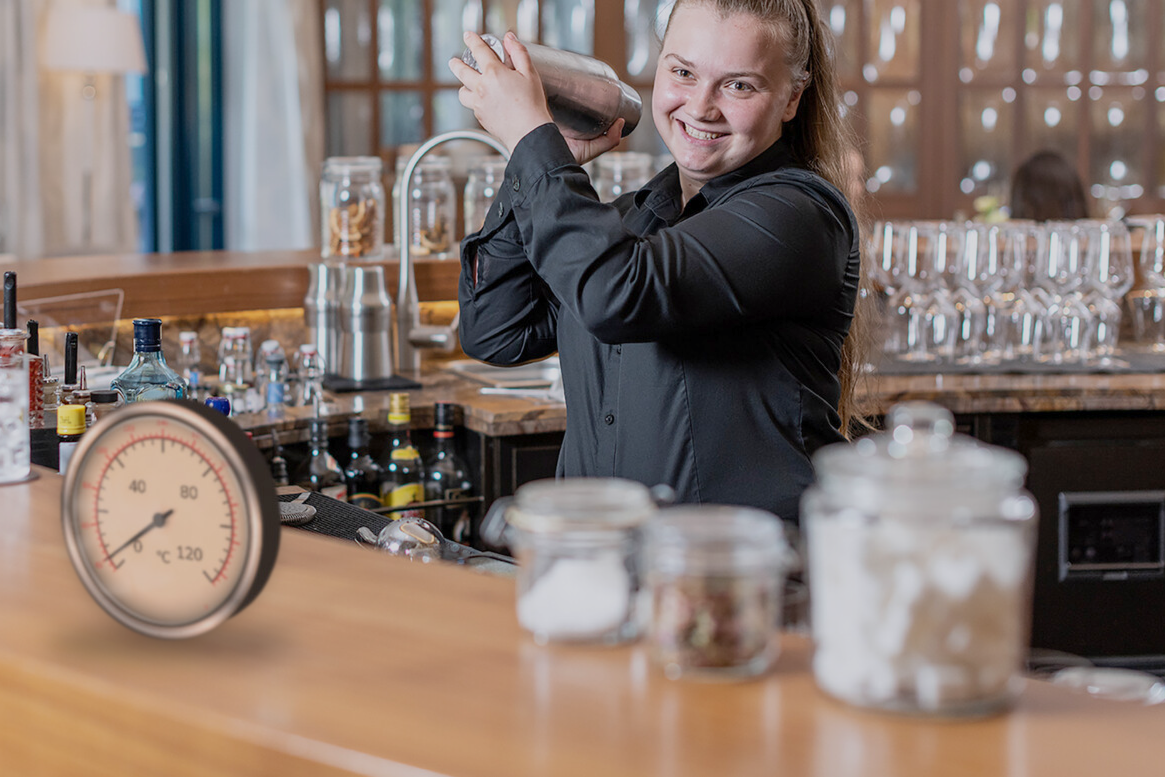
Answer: 4 (°C)
